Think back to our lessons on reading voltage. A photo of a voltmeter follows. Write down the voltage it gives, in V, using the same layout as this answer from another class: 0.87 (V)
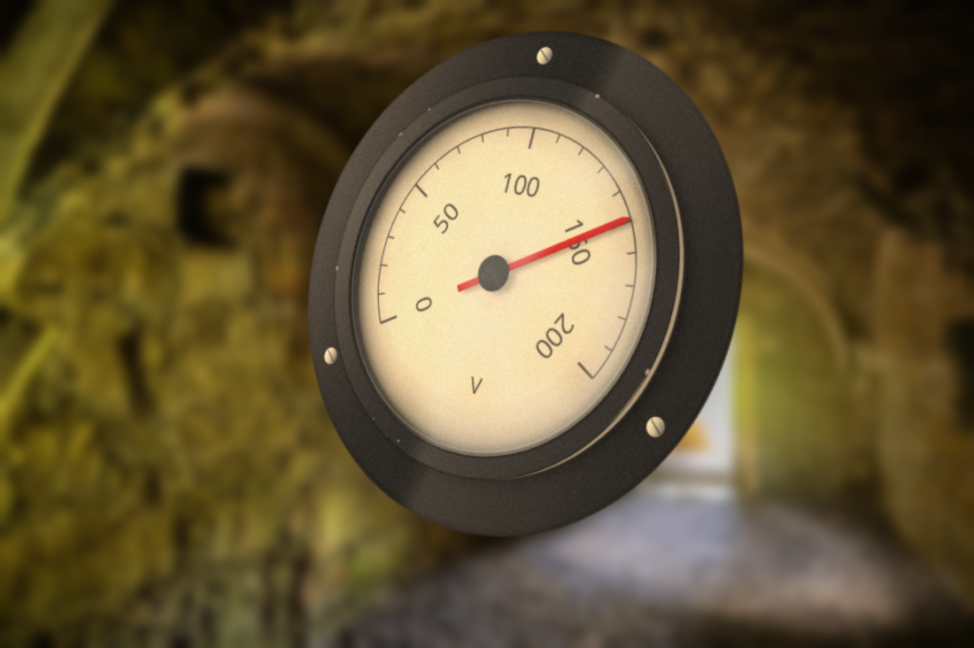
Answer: 150 (V)
